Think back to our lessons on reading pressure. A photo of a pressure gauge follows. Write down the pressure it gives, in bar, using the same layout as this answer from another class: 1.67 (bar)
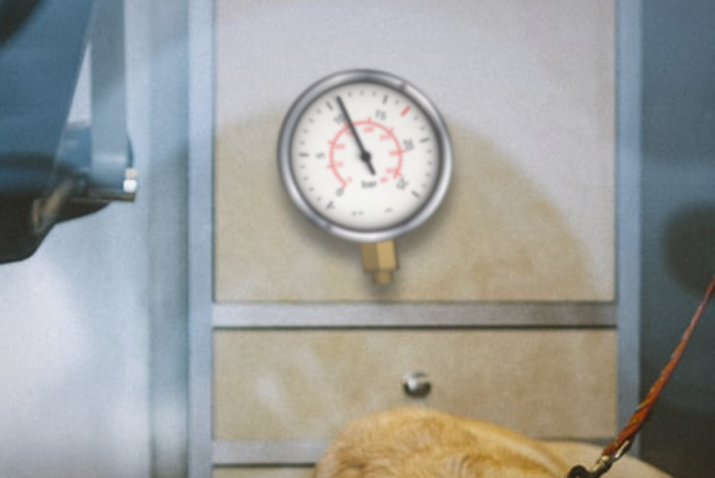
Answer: 11 (bar)
